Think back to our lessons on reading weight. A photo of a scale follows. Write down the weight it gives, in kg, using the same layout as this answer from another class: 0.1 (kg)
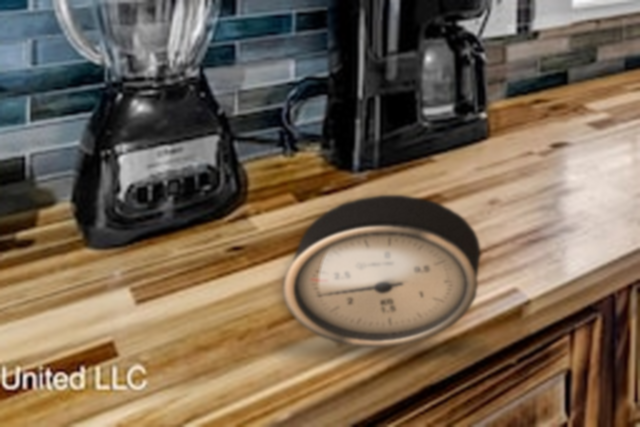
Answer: 2.25 (kg)
